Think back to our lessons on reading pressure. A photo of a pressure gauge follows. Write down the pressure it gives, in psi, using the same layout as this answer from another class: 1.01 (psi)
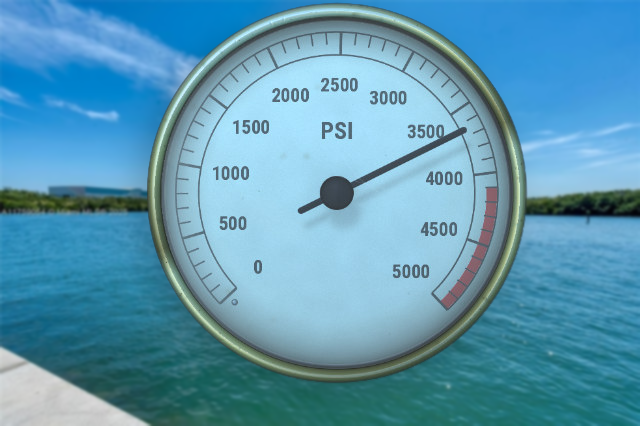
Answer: 3650 (psi)
